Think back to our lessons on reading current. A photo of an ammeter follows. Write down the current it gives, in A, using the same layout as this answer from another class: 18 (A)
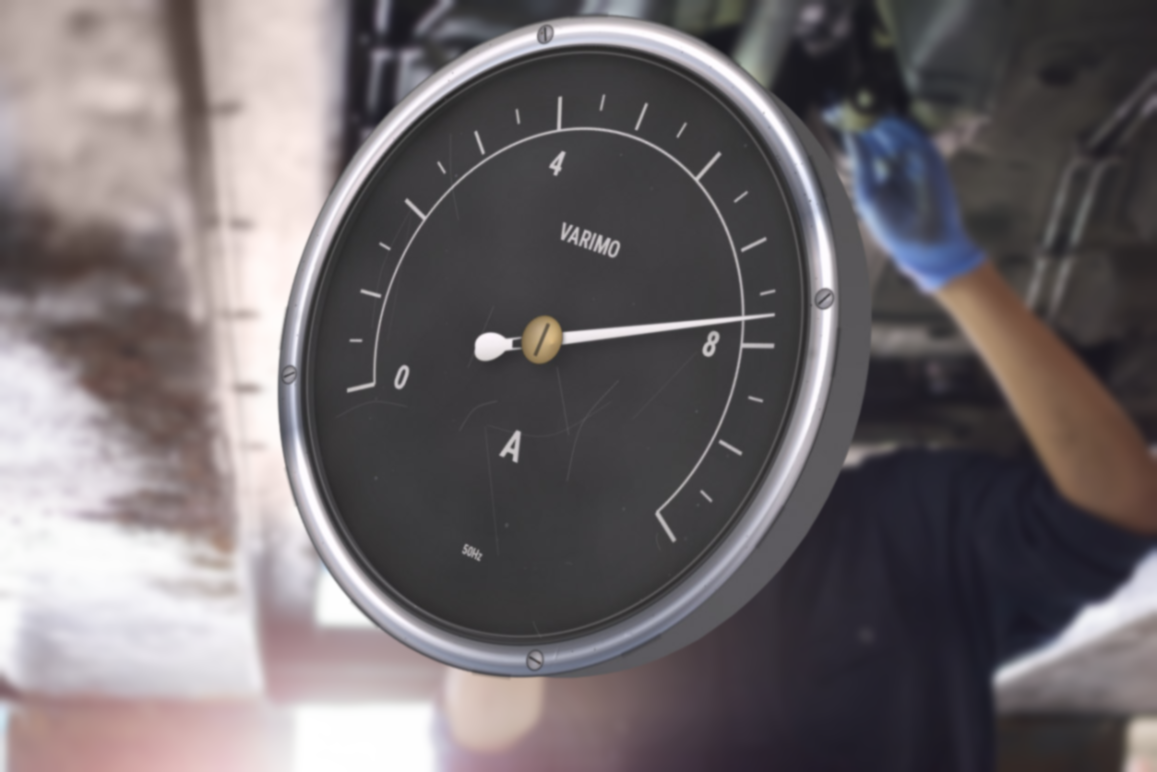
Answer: 7.75 (A)
